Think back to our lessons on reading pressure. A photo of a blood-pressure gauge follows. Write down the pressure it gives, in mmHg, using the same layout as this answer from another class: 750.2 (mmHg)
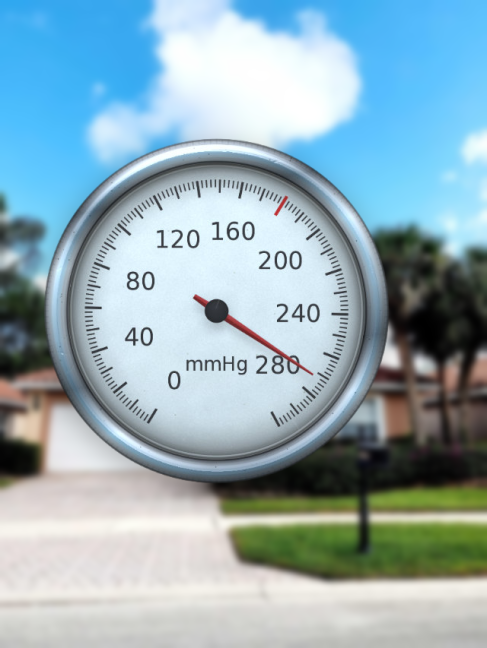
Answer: 272 (mmHg)
